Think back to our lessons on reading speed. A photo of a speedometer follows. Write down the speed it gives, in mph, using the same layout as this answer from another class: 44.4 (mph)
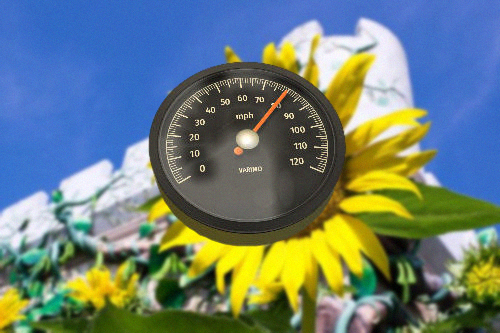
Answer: 80 (mph)
